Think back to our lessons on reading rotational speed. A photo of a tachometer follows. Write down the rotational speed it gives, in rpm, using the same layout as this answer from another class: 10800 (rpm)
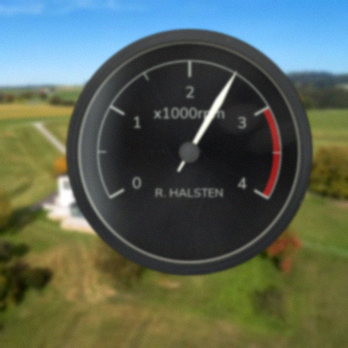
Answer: 2500 (rpm)
